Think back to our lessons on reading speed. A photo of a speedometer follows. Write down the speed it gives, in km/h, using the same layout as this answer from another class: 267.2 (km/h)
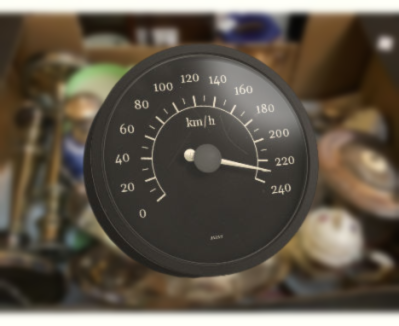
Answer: 230 (km/h)
